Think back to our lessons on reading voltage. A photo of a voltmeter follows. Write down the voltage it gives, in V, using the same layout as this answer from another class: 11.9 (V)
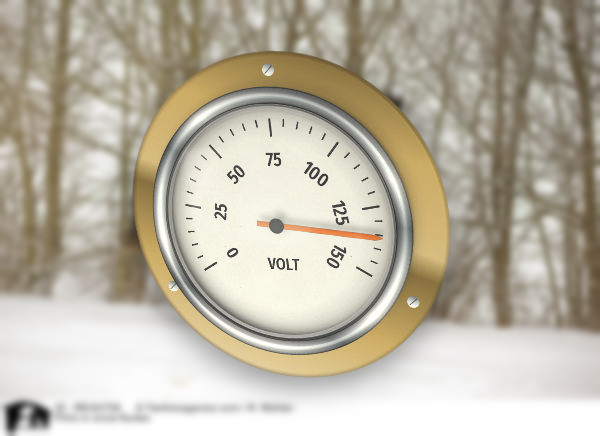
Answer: 135 (V)
